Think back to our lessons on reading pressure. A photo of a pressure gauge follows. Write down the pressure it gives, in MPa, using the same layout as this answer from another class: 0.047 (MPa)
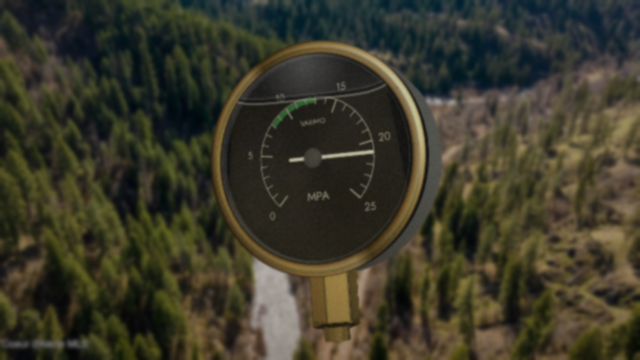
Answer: 21 (MPa)
